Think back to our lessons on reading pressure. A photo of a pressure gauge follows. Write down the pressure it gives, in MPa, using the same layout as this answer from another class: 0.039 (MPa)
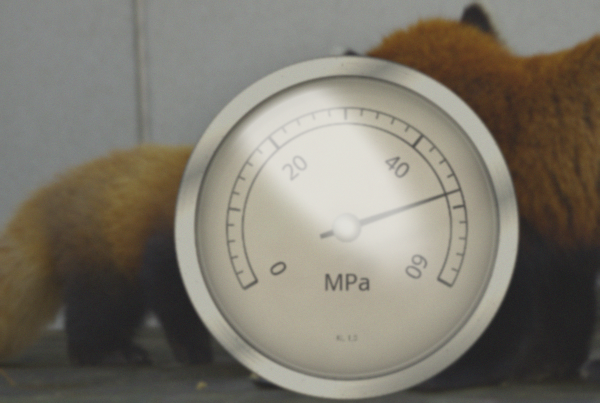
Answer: 48 (MPa)
